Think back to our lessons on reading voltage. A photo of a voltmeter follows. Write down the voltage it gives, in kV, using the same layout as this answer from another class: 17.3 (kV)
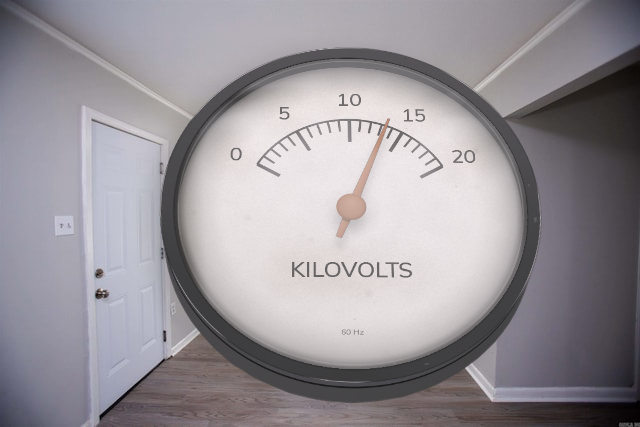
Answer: 13.5 (kV)
